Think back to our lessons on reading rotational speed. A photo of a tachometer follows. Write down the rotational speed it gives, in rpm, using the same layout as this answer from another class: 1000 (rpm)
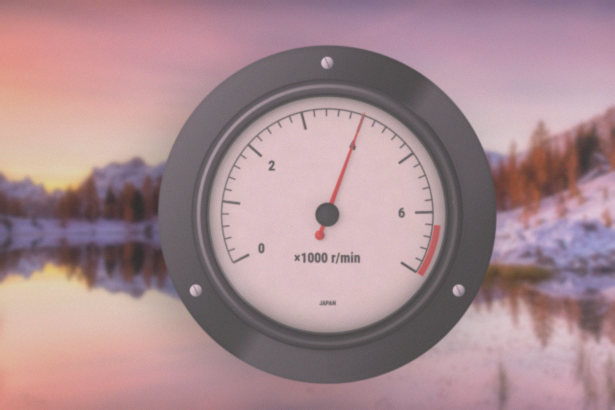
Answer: 4000 (rpm)
